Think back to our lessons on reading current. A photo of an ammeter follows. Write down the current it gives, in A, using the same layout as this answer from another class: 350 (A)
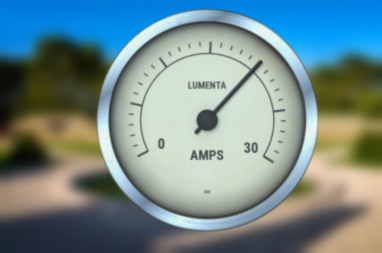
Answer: 20 (A)
